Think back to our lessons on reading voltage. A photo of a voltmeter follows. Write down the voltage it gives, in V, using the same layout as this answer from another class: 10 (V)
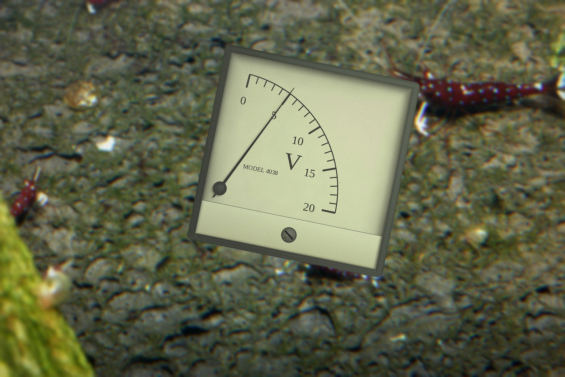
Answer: 5 (V)
